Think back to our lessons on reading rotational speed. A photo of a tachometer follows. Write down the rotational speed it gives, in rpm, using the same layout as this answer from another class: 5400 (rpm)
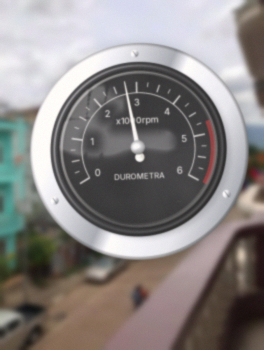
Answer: 2750 (rpm)
